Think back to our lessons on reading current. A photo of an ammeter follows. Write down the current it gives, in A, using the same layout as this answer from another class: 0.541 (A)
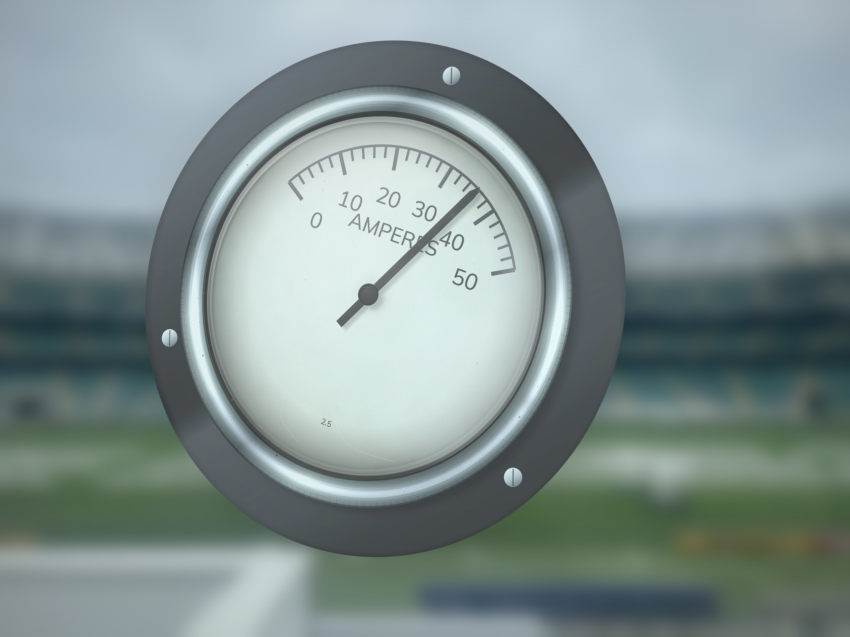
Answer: 36 (A)
